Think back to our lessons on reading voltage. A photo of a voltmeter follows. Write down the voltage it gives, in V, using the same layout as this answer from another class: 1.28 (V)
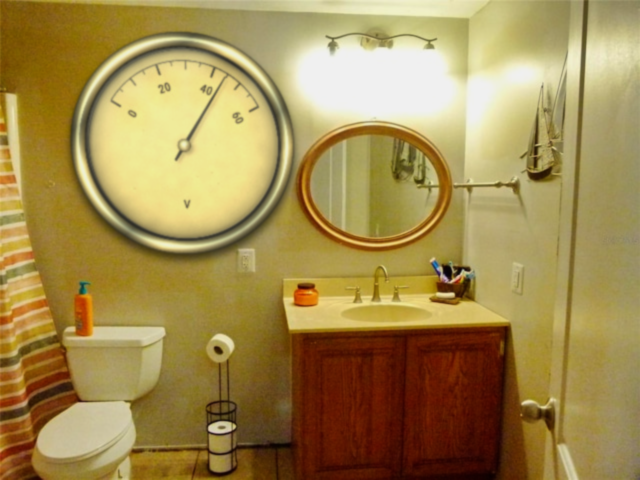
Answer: 45 (V)
